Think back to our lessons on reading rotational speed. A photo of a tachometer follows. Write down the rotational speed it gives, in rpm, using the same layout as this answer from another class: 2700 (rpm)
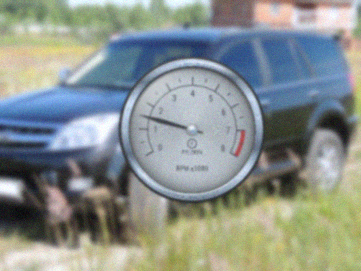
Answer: 1500 (rpm)
